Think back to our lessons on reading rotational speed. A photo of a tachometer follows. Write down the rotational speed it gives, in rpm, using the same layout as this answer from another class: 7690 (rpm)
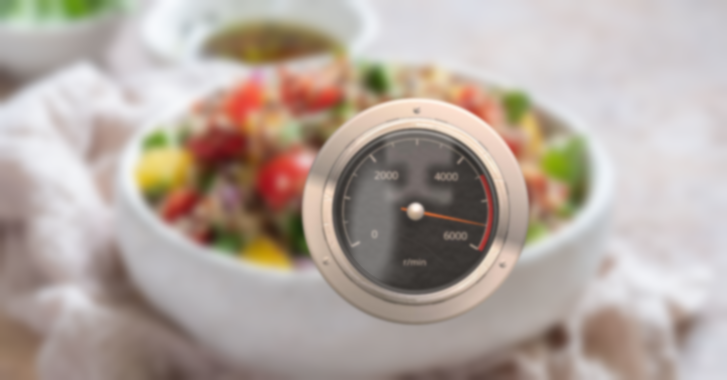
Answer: 5500 (rpm)
